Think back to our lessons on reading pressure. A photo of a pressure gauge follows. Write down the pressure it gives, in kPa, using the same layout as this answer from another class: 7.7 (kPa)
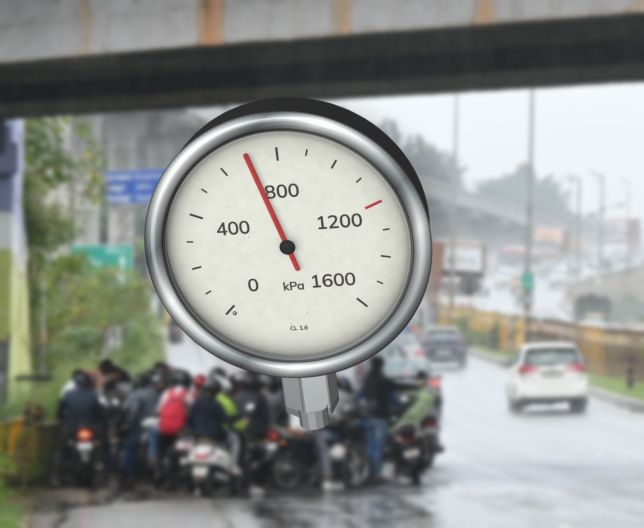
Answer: 700 (kPa)
